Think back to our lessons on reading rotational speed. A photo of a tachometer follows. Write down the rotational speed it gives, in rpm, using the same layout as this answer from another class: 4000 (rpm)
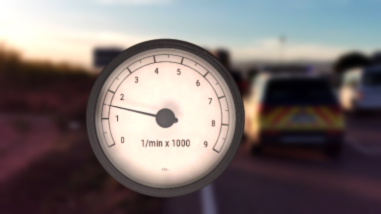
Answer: 1500 (rpm)
